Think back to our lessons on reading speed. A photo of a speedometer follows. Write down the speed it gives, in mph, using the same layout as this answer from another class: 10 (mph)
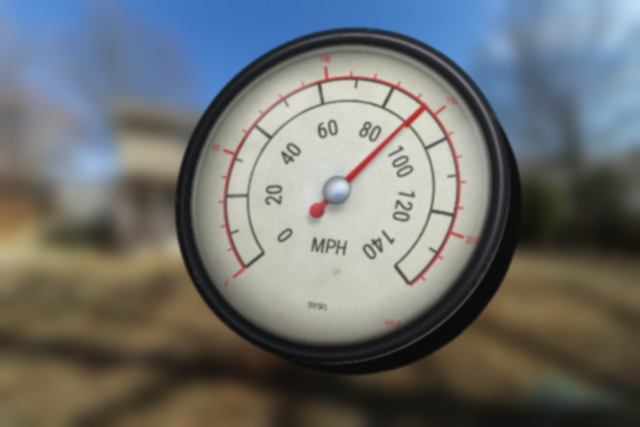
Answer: 90 (mph)
